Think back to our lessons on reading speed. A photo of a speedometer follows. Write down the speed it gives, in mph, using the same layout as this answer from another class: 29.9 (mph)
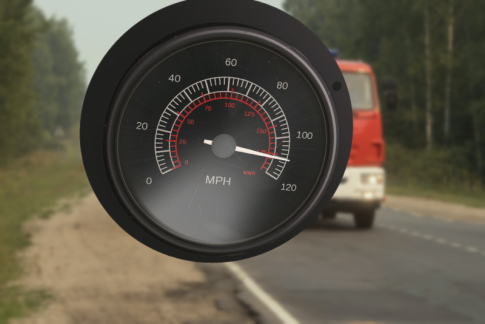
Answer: 110 (mph)
